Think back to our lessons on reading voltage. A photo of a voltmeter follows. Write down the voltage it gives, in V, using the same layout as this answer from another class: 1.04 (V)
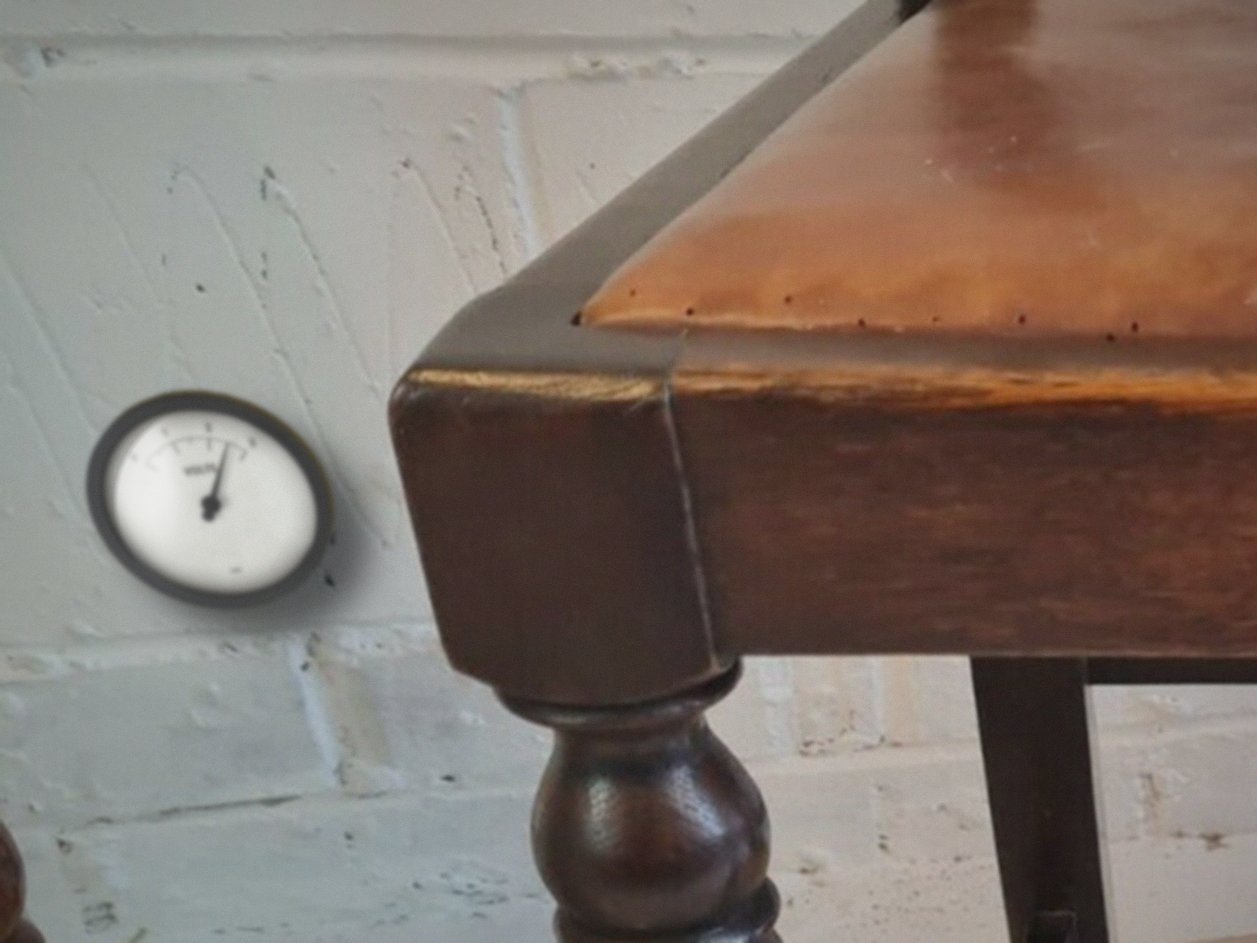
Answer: 2.5 (V)
